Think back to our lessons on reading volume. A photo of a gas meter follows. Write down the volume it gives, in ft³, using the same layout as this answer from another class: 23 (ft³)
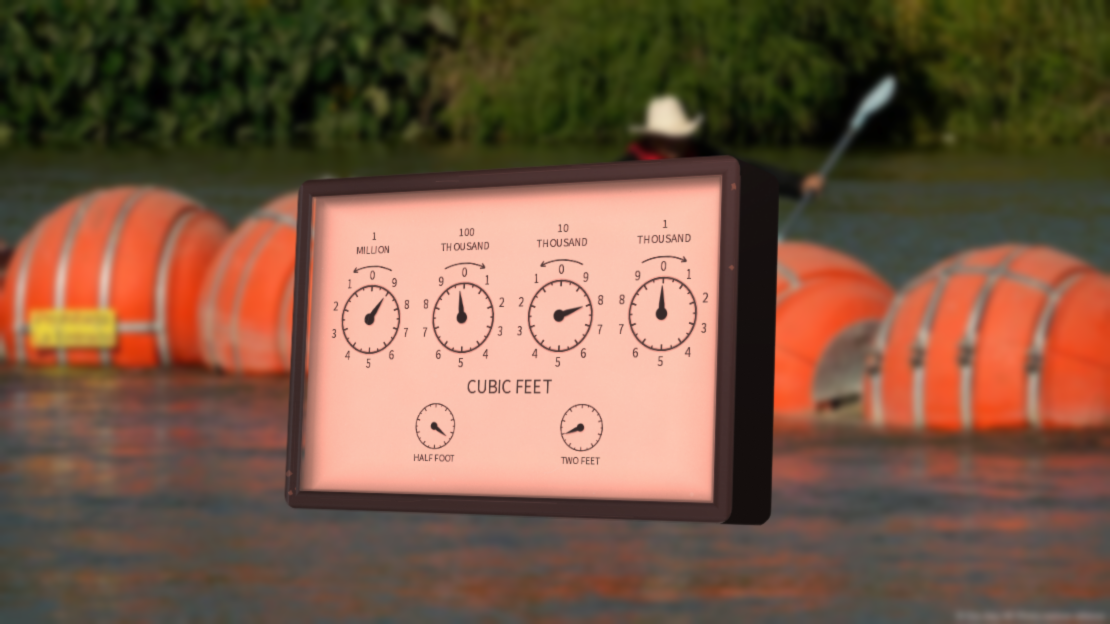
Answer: 898000 (ft³)
